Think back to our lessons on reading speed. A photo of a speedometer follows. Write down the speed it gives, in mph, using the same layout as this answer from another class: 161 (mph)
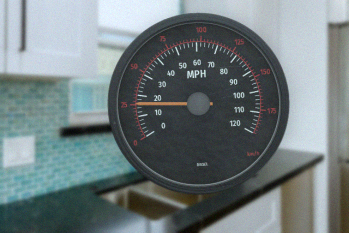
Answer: 16 (mph)
